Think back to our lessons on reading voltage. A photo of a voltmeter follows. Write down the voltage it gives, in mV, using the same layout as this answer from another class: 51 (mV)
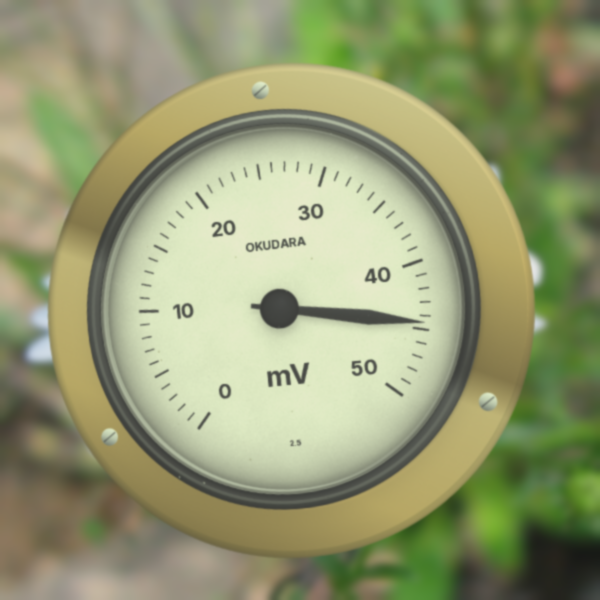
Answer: 44.5 (mV)
